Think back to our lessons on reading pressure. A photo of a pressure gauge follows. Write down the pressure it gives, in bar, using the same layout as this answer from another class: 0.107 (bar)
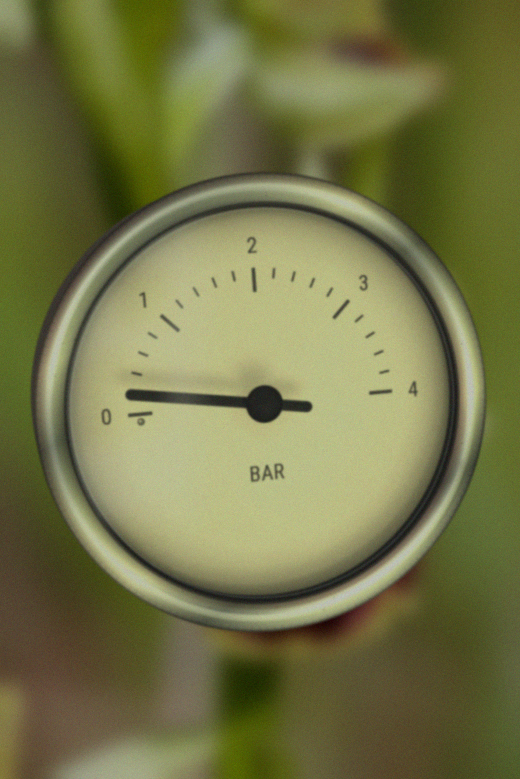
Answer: 0.2 (bar)
